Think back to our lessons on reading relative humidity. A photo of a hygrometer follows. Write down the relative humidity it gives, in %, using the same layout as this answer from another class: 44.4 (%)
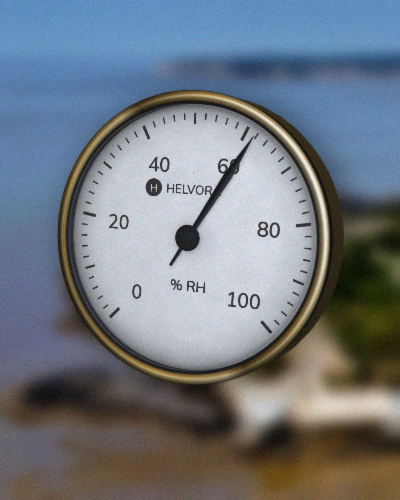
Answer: 62 (%)
